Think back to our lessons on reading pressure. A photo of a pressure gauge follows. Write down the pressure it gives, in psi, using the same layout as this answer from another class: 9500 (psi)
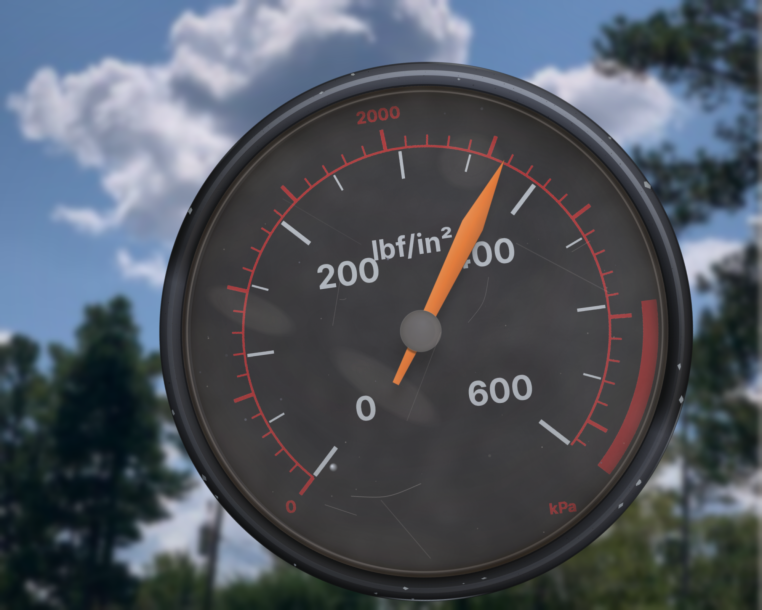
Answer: 375 (psi)
